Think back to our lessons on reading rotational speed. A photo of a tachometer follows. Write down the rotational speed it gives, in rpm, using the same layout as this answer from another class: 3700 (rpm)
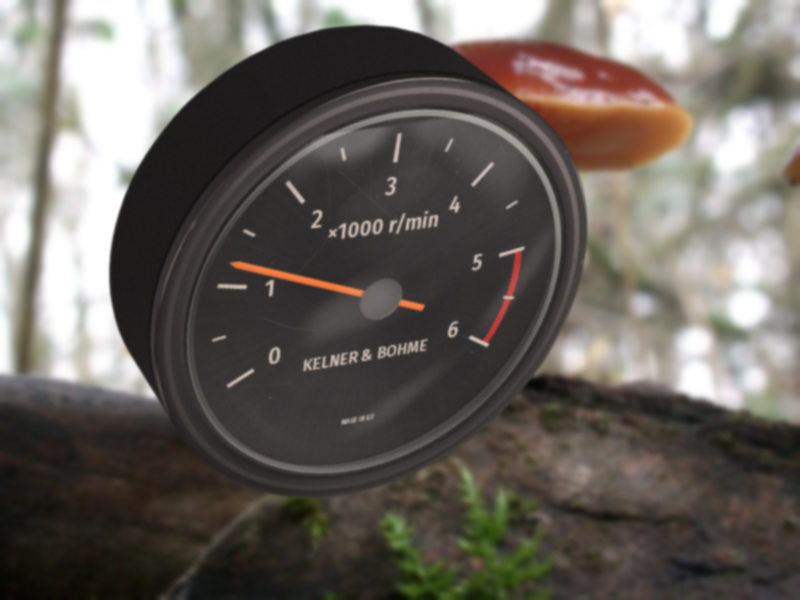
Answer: 1250 (rpm)
